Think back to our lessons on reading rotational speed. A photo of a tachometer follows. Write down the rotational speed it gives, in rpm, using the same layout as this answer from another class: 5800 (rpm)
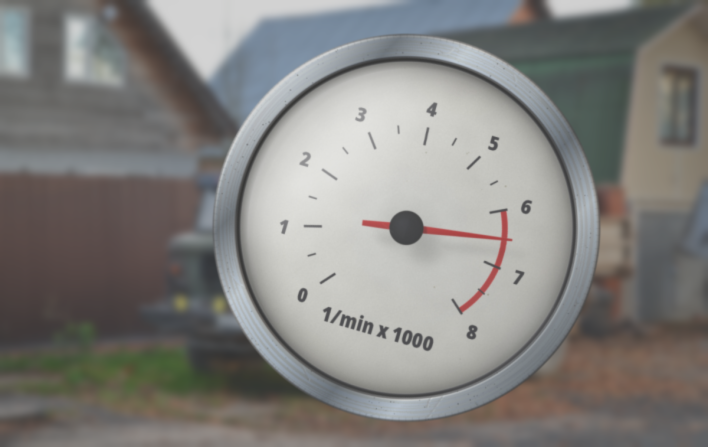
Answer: 6500 (rpm)
